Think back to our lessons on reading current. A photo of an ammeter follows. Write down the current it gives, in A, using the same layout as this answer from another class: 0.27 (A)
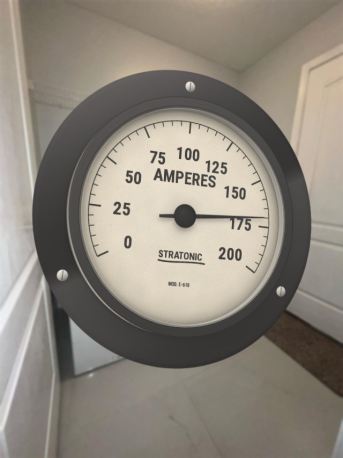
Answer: 170 (A)
